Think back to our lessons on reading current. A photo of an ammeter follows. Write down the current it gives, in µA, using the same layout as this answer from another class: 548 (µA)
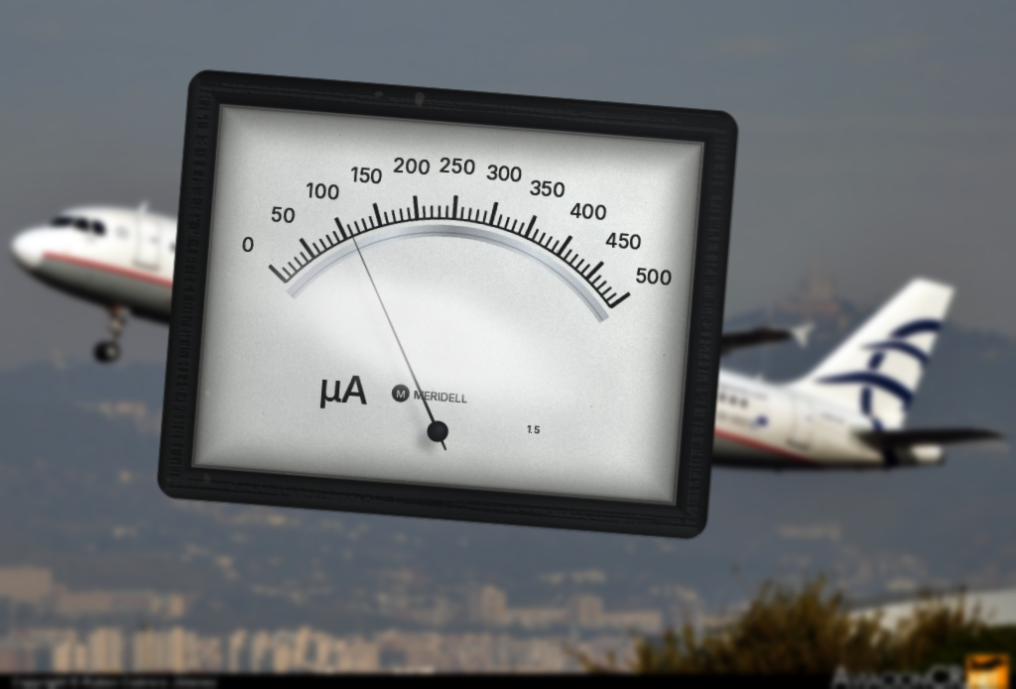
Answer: 110 (µA)
